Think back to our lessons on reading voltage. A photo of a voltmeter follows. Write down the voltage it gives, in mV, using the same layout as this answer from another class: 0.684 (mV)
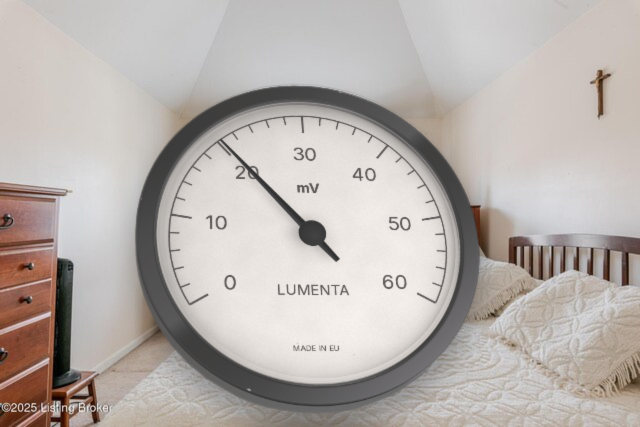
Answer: 20 (mV)
